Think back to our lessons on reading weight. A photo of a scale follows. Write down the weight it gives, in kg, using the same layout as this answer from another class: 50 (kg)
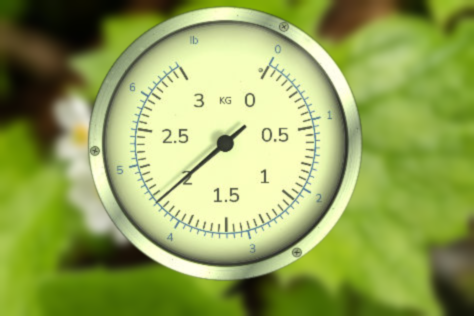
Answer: 2 (kg)
